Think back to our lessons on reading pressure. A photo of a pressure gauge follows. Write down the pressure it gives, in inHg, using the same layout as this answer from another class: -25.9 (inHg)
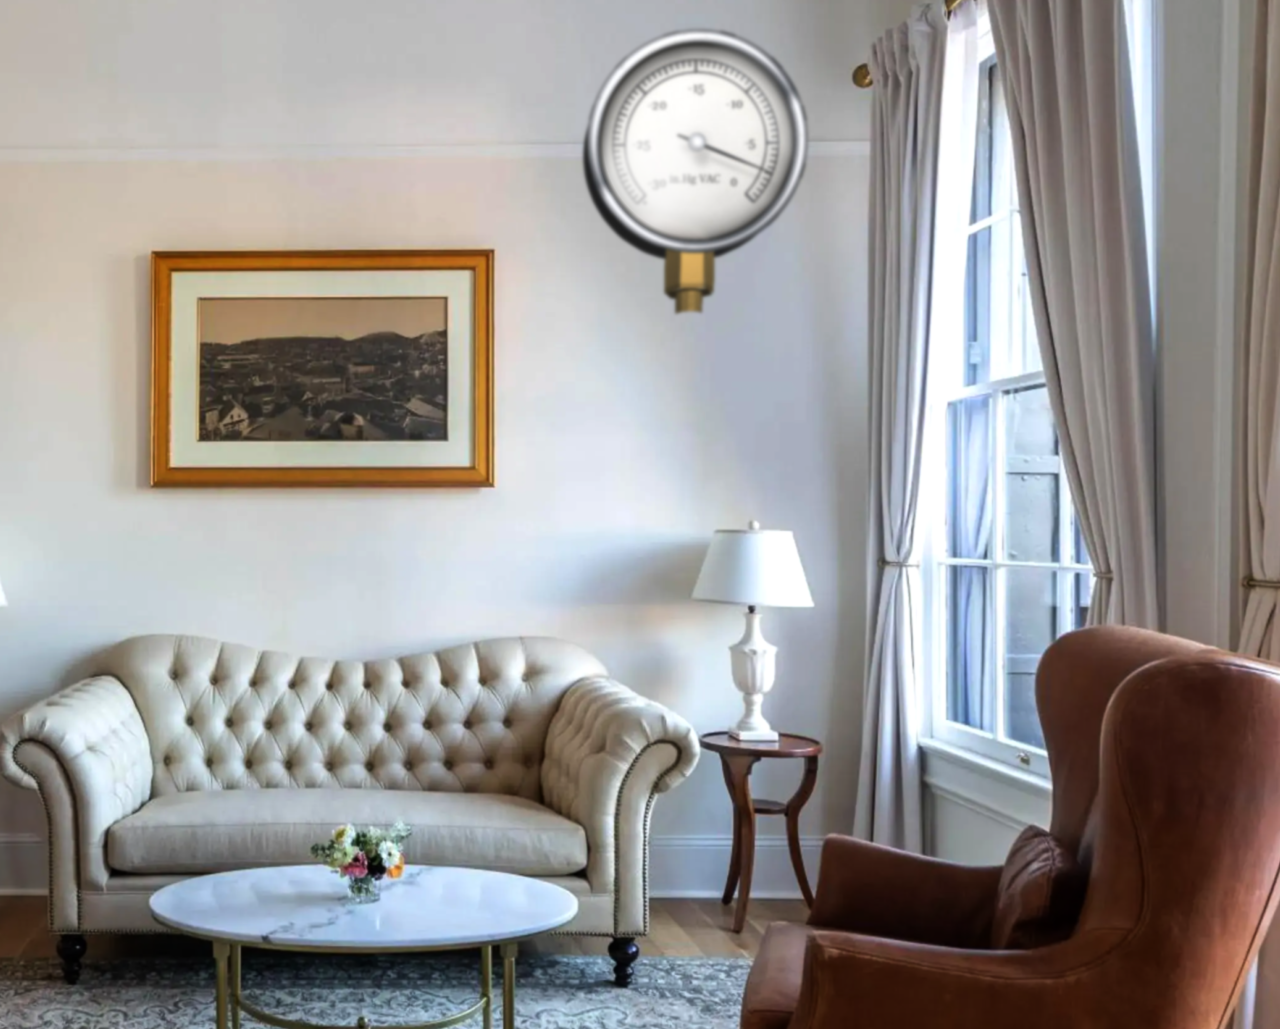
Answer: -2.5 (inHg)
